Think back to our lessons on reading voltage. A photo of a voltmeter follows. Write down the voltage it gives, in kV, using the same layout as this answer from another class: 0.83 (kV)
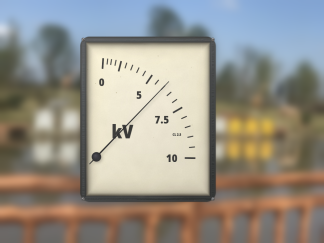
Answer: 6 (kV)
